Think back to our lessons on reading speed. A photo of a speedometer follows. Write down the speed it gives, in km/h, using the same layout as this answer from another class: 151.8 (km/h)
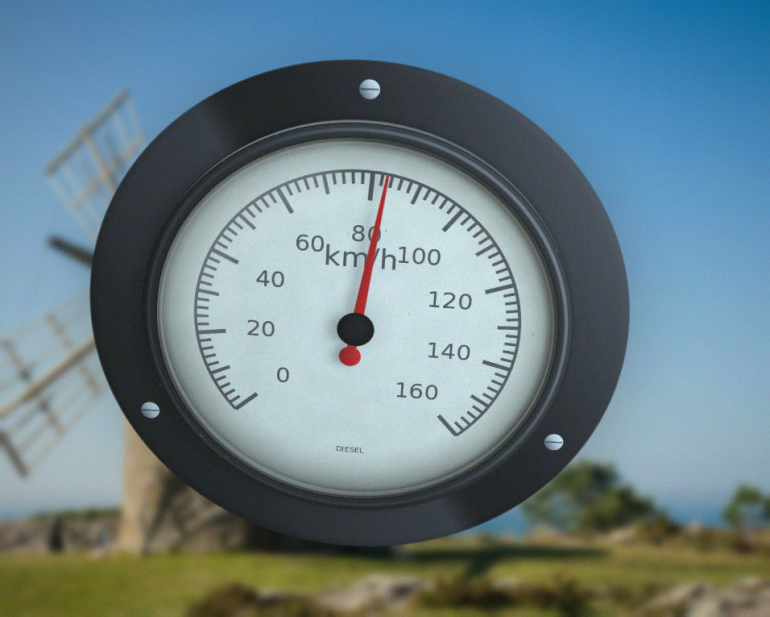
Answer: 83 (km/h)
